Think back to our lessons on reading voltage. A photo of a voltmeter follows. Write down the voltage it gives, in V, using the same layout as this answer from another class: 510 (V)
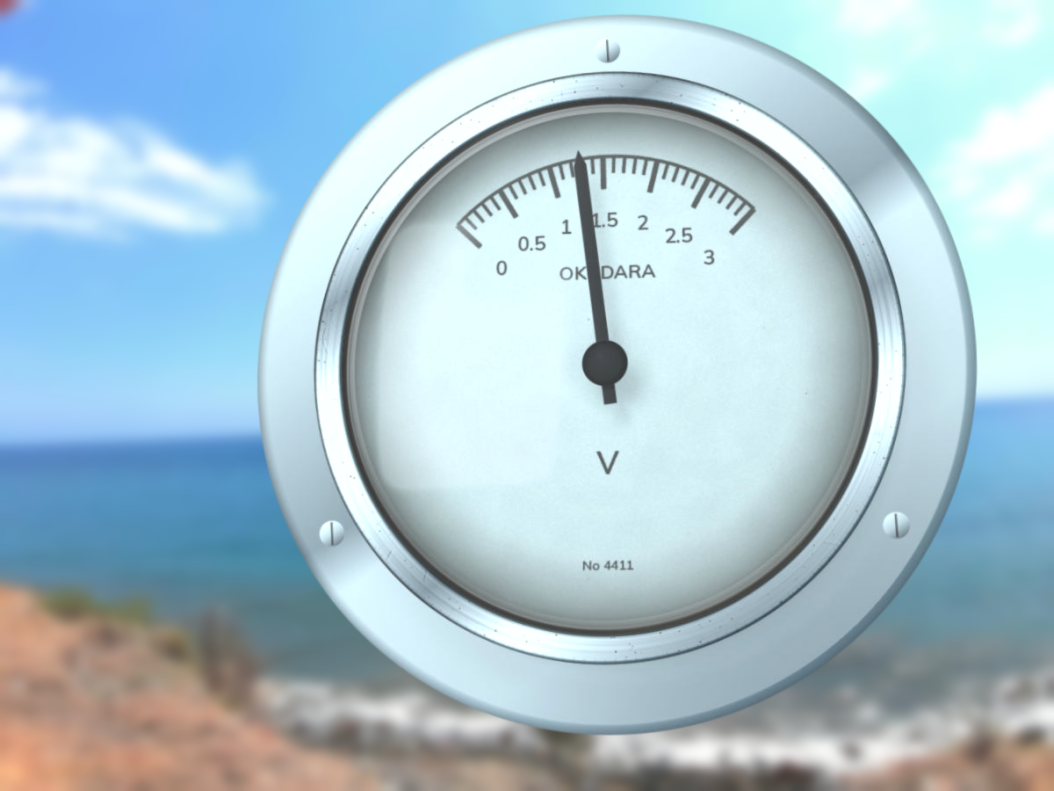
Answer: 1.3 (V)
